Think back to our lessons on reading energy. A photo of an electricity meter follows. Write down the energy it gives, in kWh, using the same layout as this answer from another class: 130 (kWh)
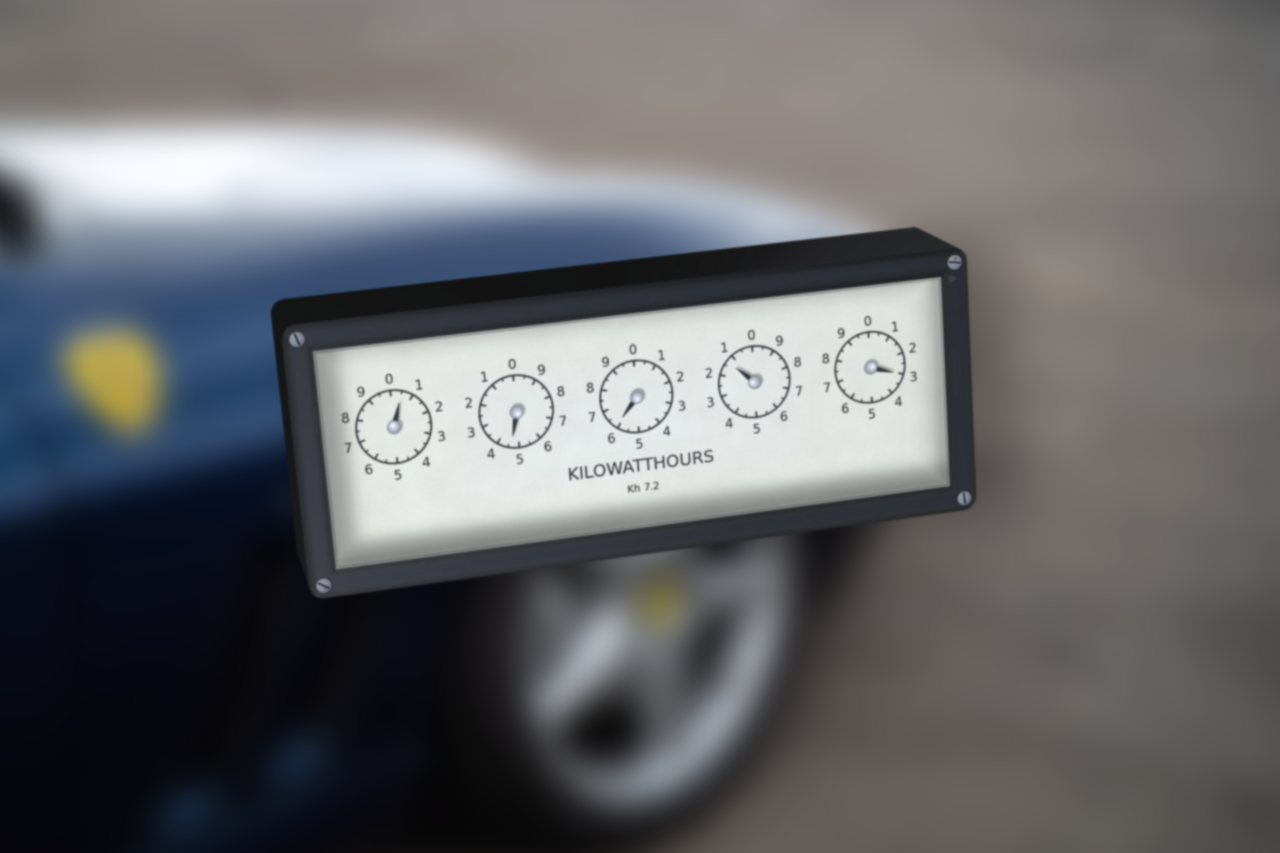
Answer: 4613 (kWh)
